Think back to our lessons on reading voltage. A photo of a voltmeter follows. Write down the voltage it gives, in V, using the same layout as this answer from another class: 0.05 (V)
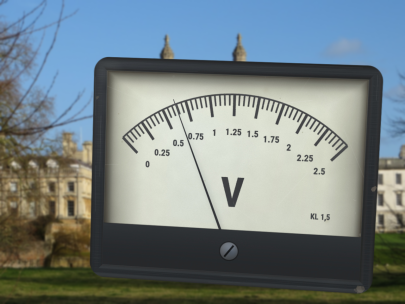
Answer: 0.65 (V)
